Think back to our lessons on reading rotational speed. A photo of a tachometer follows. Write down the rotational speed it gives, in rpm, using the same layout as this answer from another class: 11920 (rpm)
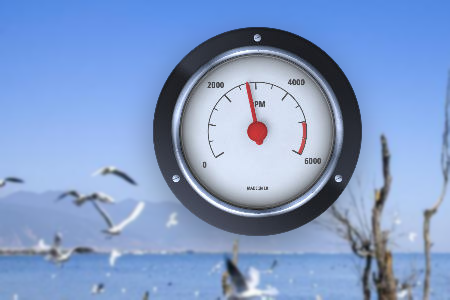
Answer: 2750 (rpm)
